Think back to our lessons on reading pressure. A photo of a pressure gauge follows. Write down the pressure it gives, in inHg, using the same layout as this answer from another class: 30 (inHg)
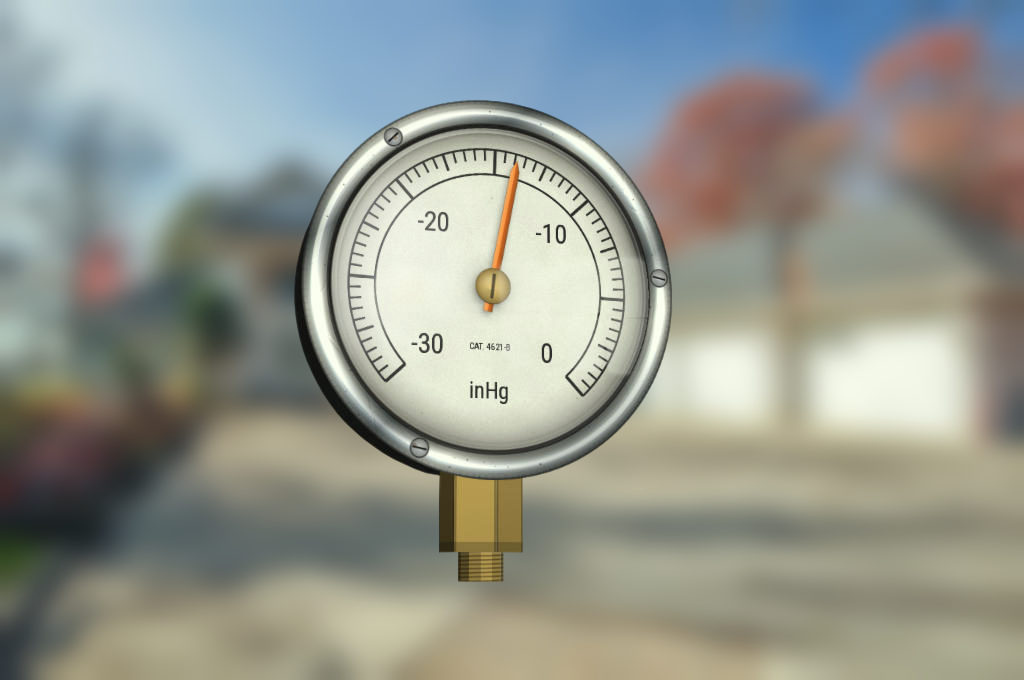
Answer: -14 (inHg)
